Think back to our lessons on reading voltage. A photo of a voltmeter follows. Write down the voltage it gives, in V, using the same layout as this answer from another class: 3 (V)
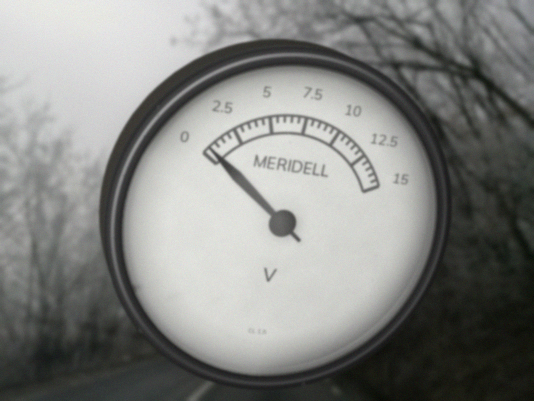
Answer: 0.5 (V)
